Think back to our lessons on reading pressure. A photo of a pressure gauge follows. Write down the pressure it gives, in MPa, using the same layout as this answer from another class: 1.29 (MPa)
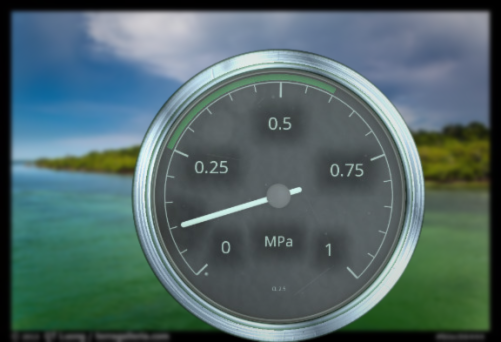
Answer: 0.1 (MPa)
